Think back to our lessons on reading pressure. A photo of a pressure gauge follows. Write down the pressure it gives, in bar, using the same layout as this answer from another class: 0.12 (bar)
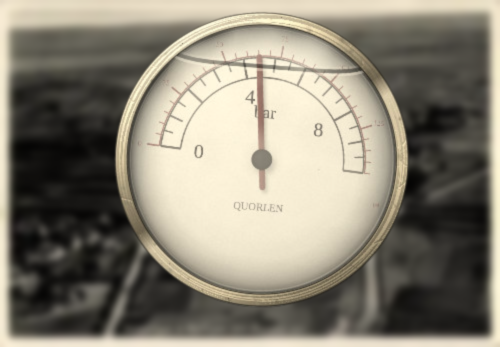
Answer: 4.5 (bar)
